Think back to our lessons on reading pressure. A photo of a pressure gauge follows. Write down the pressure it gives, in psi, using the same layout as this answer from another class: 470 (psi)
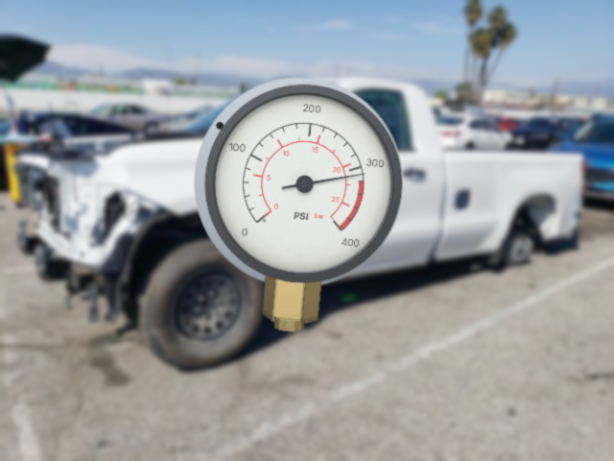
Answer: 310 (psi)
